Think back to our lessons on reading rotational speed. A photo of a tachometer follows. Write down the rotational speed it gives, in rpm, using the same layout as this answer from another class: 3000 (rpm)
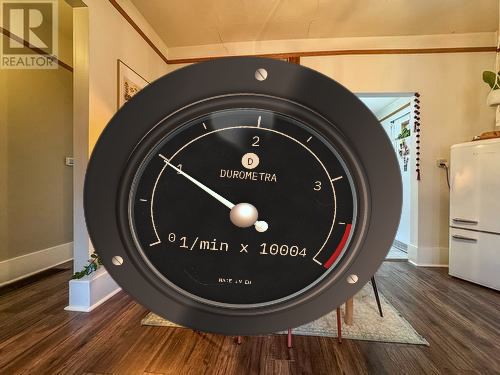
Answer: 1000 (rpm)
